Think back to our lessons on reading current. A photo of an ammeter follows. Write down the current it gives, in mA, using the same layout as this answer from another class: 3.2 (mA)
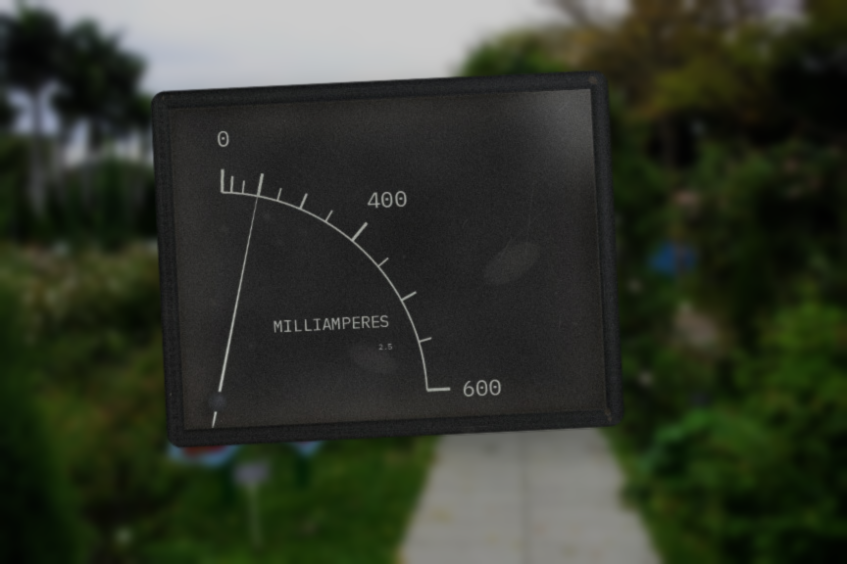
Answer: 200 (mA)
